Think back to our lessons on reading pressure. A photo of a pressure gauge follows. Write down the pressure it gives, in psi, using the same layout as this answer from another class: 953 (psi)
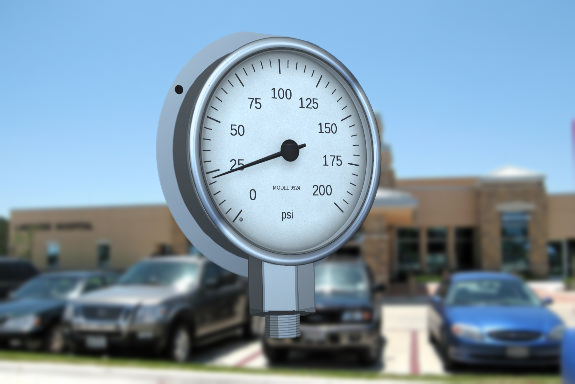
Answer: 22.5 (psi)
